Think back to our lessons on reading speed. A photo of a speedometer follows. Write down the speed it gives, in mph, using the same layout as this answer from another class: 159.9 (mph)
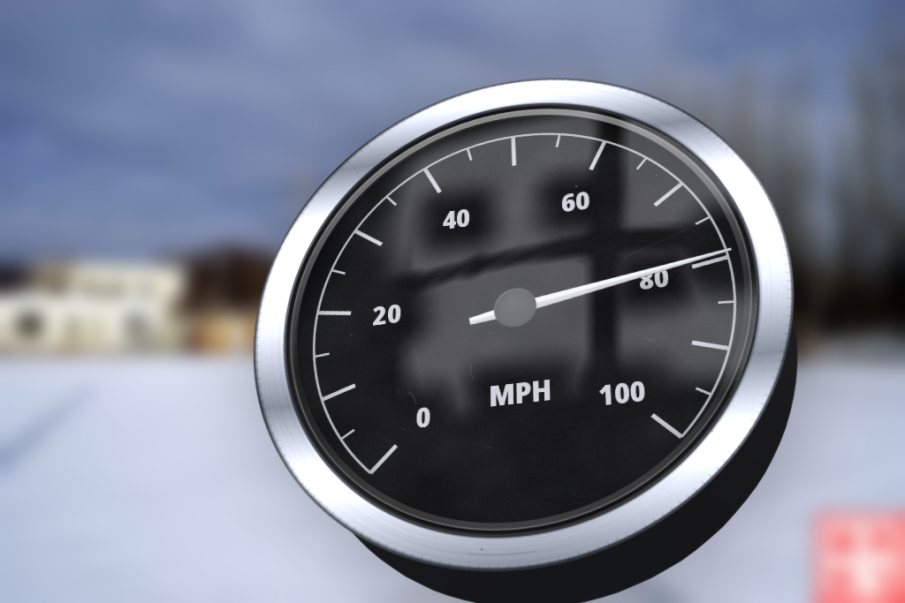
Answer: 80 (mph)
